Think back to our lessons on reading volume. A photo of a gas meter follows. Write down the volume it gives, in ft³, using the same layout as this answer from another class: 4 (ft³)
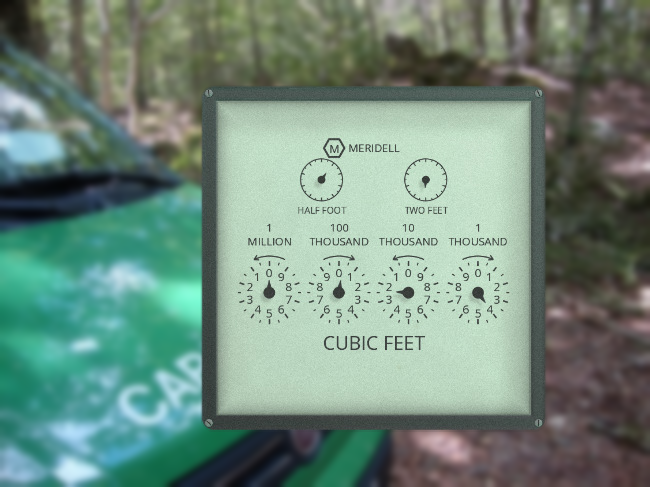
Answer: 2400 (ft³)
